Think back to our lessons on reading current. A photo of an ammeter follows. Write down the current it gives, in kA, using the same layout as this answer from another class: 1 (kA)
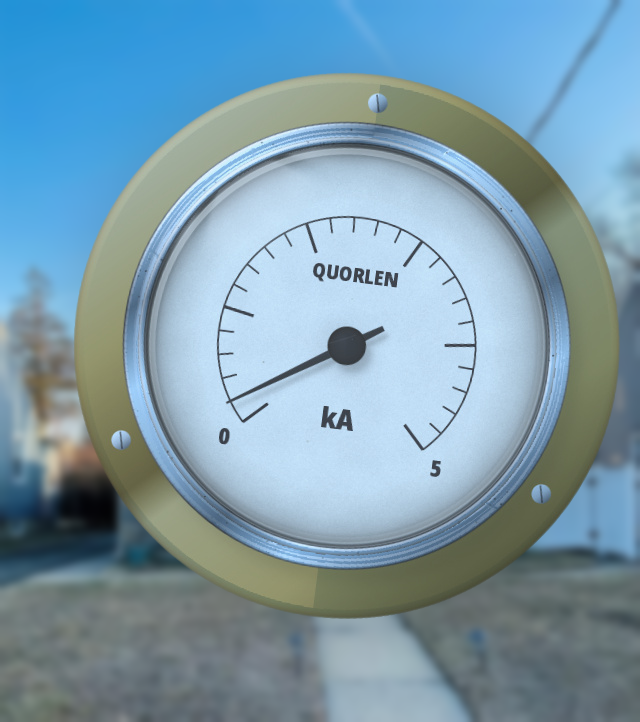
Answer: 0.2 (kA)
